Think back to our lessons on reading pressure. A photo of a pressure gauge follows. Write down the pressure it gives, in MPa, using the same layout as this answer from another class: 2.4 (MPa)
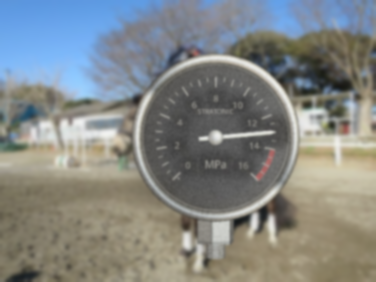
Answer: 13 (MPa)
